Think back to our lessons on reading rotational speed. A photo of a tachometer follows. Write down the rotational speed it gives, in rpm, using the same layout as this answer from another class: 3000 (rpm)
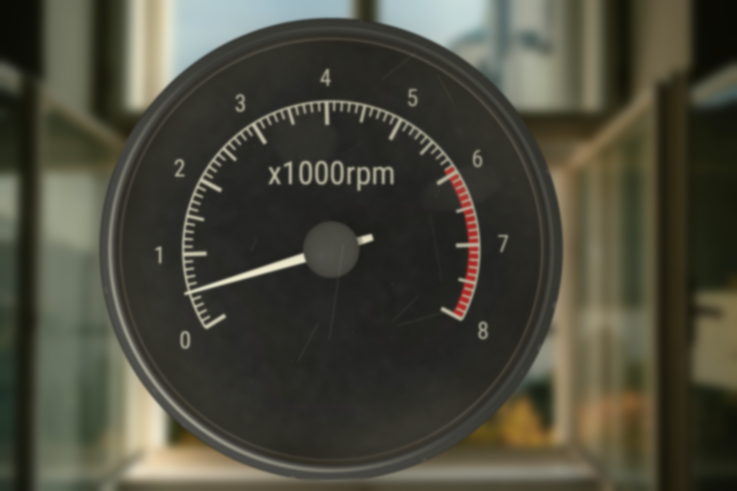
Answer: 500 (rpm)
